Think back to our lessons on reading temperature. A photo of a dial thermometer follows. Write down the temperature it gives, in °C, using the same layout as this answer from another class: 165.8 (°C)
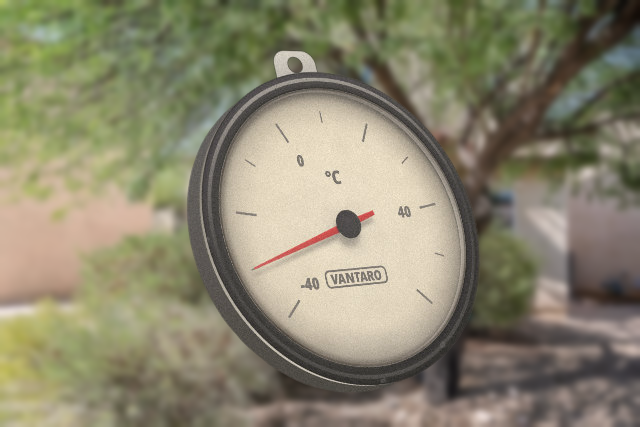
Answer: -30 (°C)
